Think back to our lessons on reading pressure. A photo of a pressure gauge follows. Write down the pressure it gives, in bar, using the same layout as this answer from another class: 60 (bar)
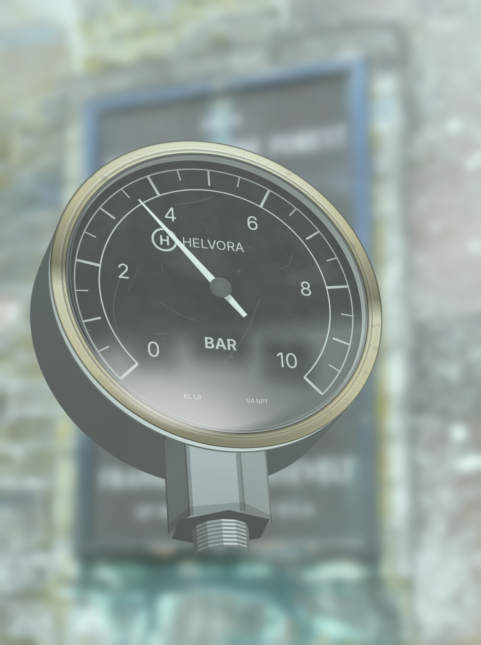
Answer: 3.5 (bar)
